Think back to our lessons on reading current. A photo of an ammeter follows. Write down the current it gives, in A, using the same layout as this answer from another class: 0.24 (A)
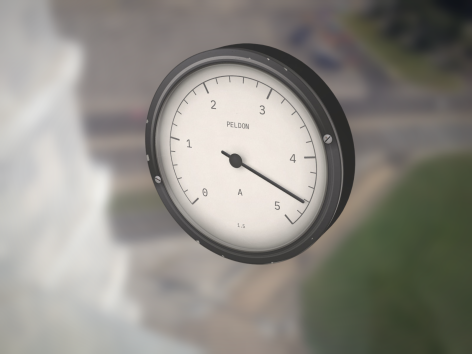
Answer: 4.6 (A)
